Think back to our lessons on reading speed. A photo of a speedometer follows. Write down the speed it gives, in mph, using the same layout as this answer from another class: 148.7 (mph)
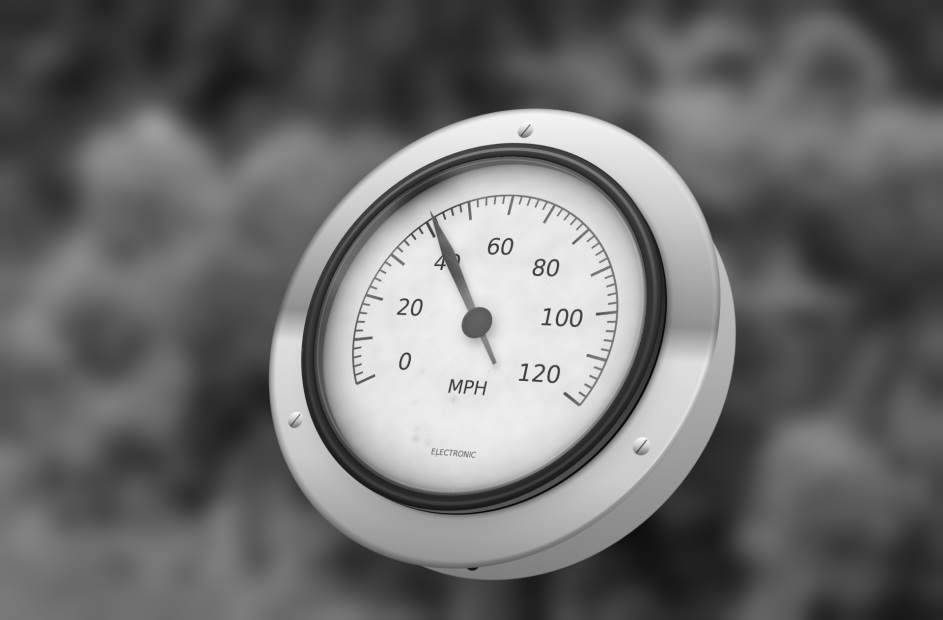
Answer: 42 (mph)
